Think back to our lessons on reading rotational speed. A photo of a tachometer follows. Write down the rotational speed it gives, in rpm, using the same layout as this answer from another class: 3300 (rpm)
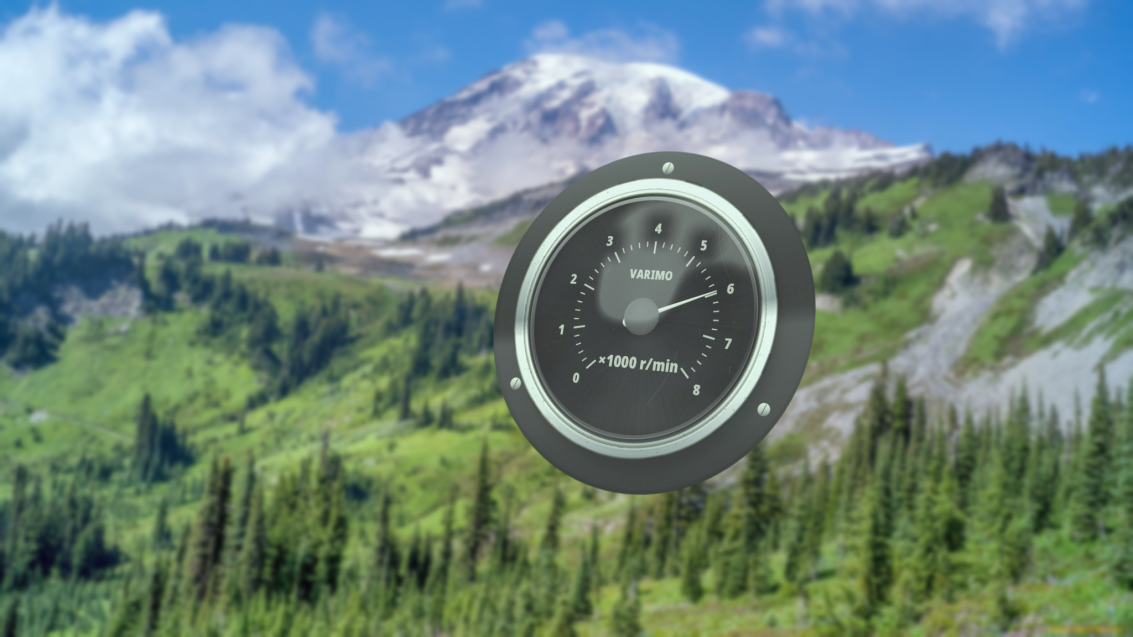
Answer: 6000 (rpm)
